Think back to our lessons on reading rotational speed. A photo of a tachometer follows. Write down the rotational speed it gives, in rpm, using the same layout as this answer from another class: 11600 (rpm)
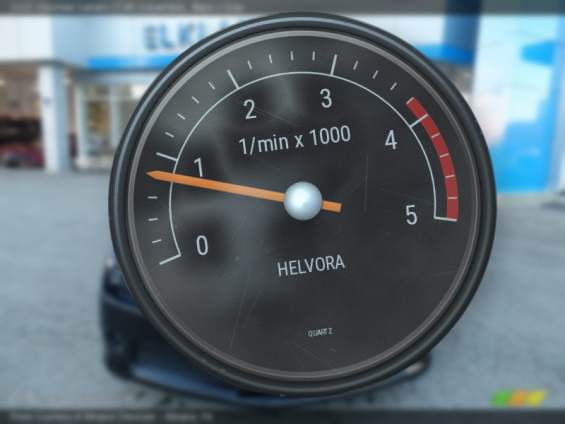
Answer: 800 (rpm)
